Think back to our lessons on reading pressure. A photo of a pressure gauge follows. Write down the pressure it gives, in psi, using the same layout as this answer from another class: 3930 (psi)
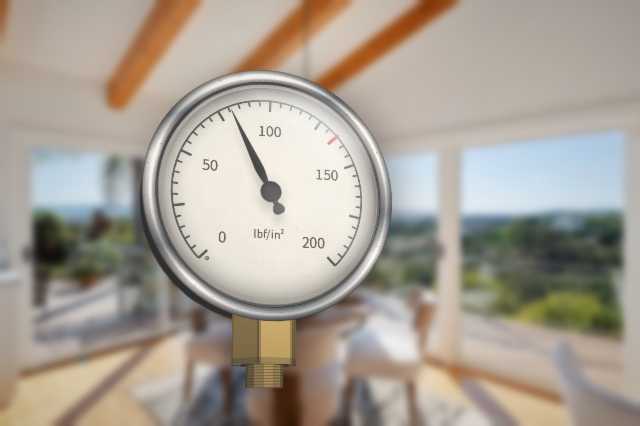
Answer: 80 (psi)
